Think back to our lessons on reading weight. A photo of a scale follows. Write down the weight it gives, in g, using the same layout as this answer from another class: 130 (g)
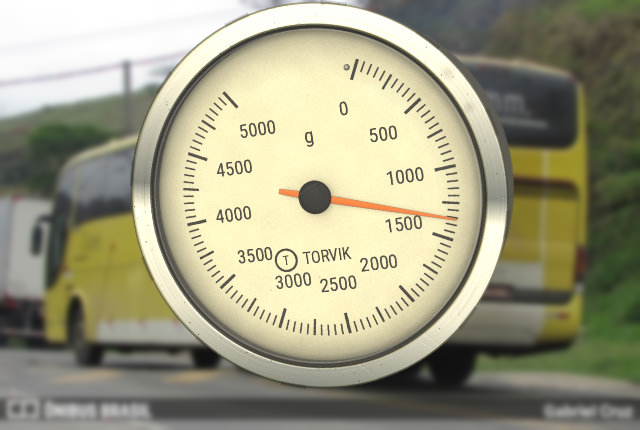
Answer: 1350 (g)
